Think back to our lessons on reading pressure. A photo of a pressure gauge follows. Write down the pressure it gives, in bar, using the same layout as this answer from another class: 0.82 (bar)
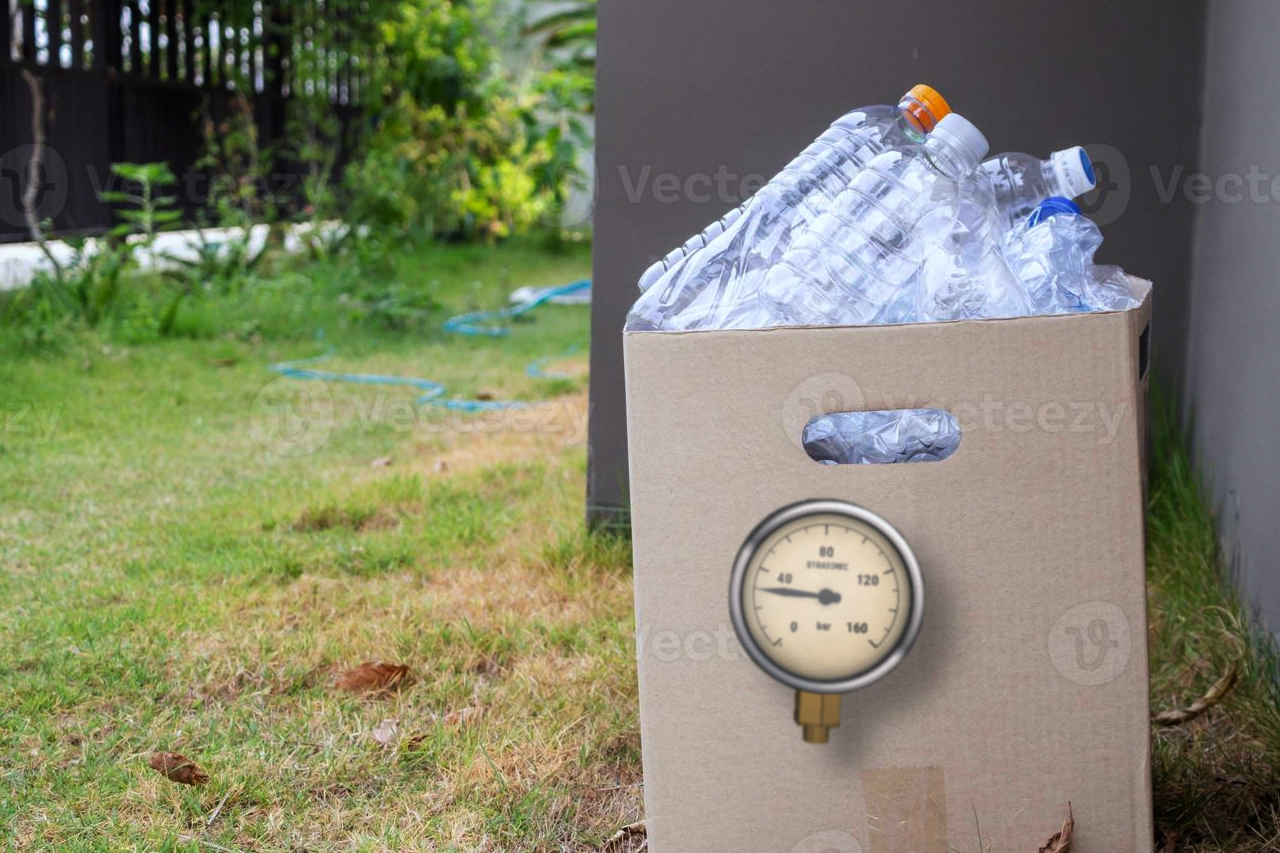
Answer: 30 (bar)
